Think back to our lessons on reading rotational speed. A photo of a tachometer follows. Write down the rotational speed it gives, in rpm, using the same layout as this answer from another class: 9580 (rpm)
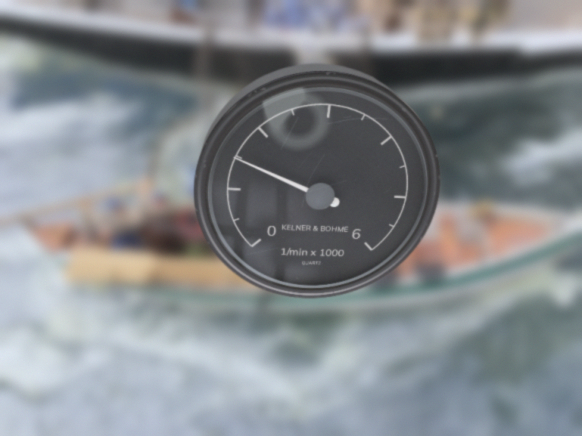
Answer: 1500 (rpm)
